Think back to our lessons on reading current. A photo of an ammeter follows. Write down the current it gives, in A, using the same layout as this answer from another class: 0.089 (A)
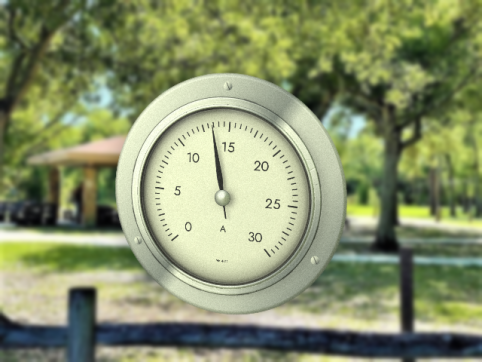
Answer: 13.5 (A)
